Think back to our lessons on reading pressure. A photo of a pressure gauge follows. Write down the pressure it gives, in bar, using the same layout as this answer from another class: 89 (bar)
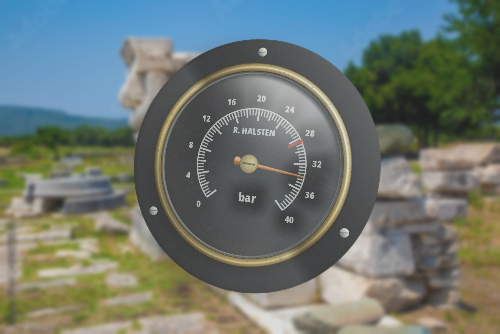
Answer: 34 (bar)
